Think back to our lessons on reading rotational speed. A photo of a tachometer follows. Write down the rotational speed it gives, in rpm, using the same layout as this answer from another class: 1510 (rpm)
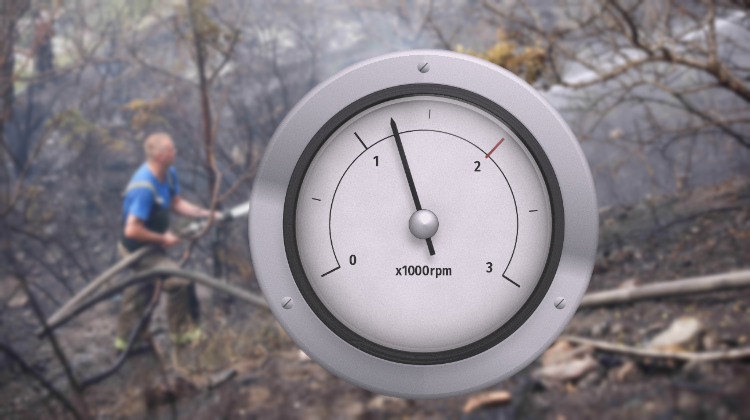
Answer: 1250 (rpm)
